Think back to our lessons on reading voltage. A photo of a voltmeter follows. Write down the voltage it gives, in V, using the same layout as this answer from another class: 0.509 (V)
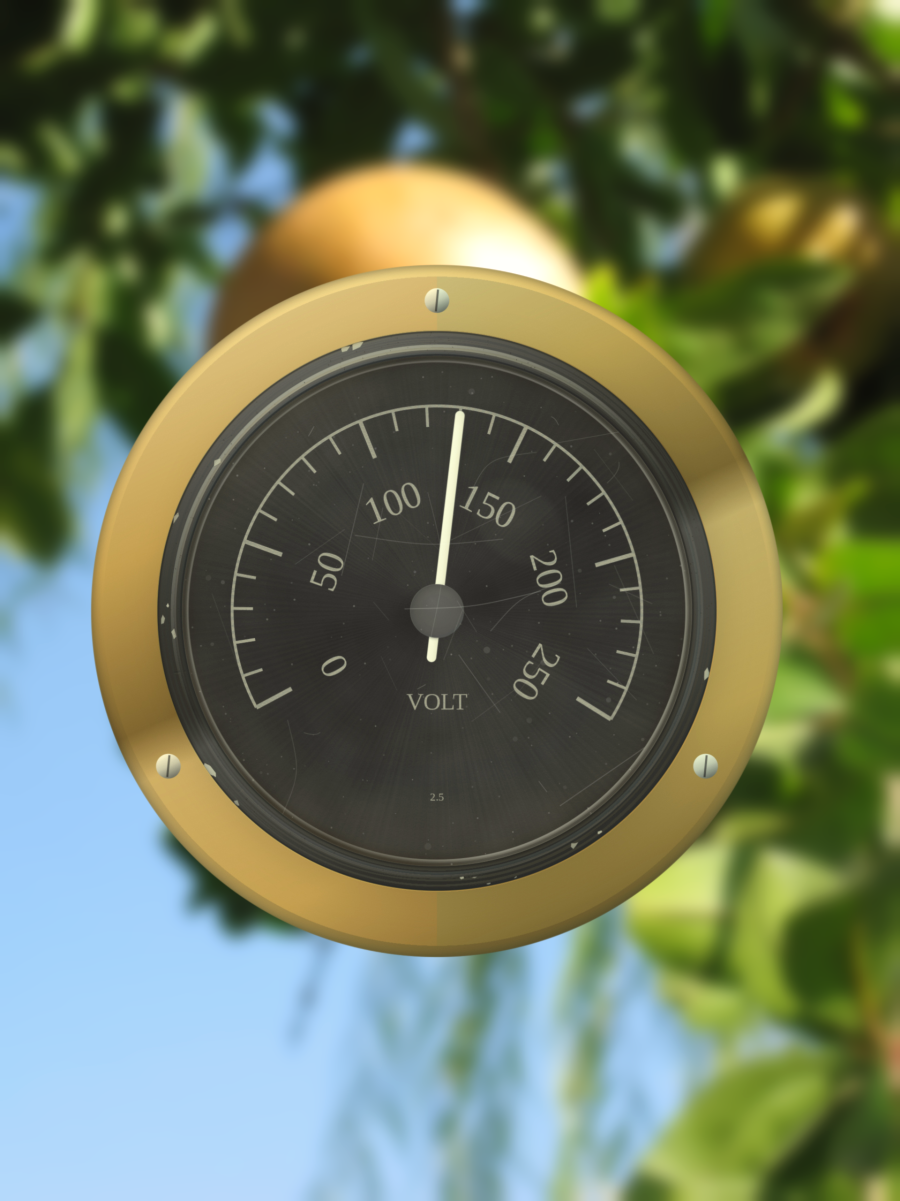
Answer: 130 (V)
